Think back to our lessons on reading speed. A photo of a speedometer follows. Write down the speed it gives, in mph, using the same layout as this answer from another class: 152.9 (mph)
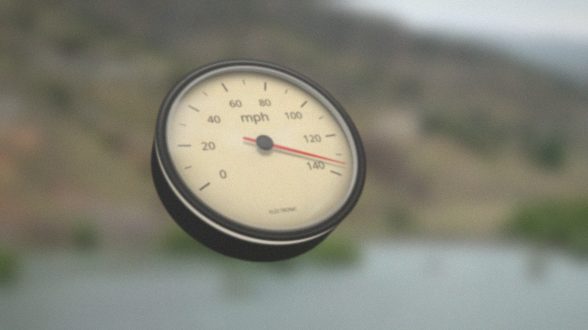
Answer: 135 (mph)
